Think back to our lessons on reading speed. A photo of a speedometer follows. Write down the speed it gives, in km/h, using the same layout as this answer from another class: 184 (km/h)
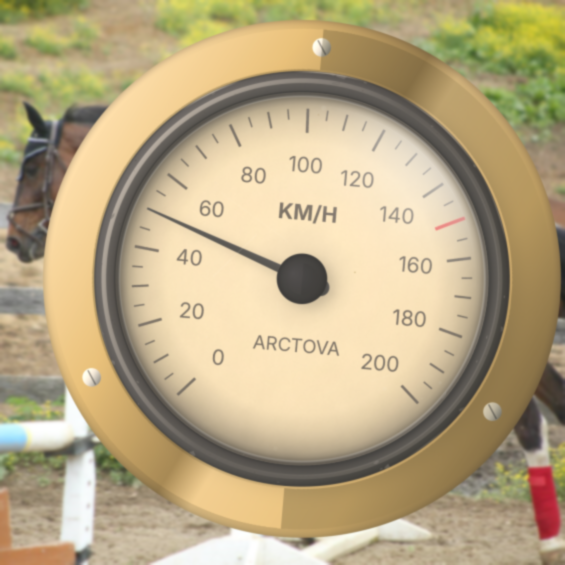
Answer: 50 (km/h)
